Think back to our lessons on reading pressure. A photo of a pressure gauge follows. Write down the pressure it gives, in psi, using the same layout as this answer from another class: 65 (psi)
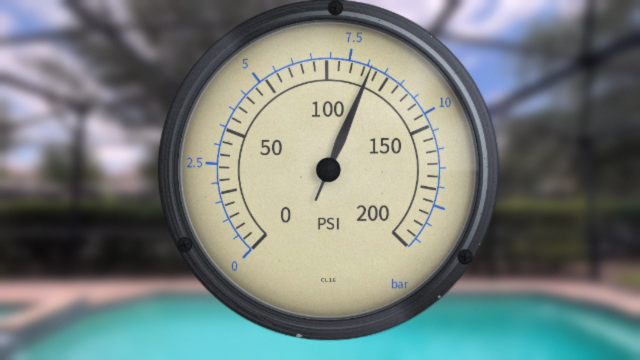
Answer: 117.5 (psi)
